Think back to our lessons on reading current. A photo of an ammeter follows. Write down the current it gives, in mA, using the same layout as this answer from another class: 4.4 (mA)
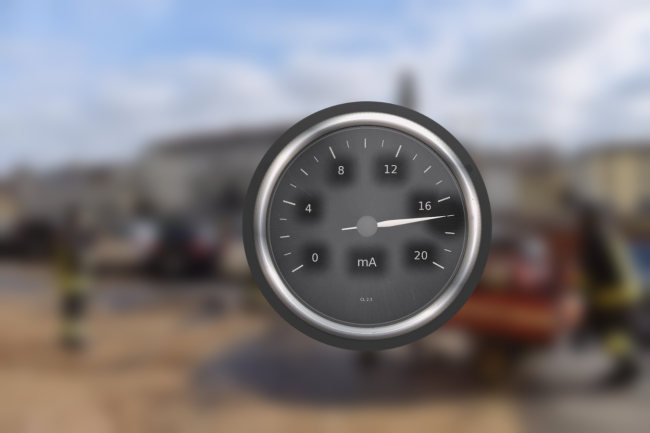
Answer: 17 (mA)
